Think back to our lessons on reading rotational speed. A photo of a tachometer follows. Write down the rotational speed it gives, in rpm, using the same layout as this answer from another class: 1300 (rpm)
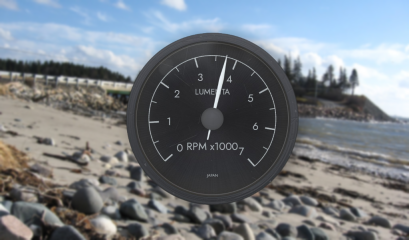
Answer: 3750 (rpm)
